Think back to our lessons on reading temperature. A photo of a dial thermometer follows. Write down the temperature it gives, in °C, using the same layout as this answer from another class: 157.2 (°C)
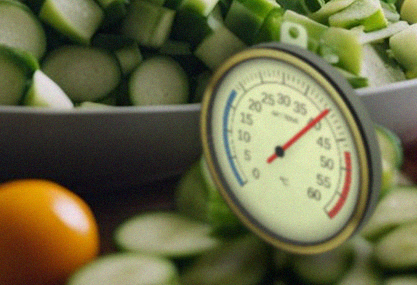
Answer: 40 (°C)
